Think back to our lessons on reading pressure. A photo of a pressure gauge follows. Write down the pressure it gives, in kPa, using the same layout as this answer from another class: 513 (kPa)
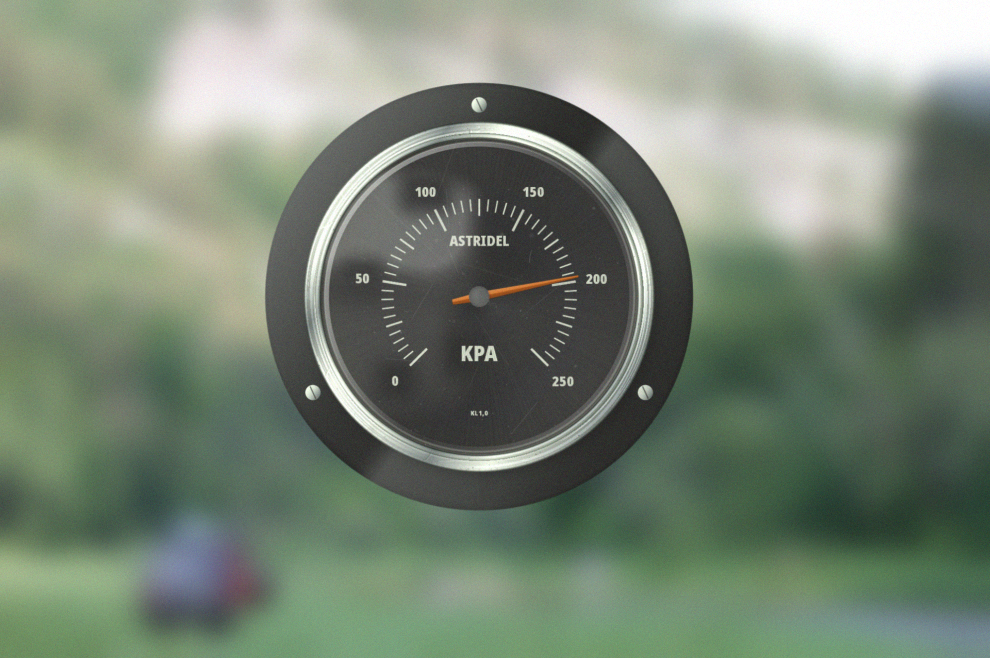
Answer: 197.5 (kPa)
